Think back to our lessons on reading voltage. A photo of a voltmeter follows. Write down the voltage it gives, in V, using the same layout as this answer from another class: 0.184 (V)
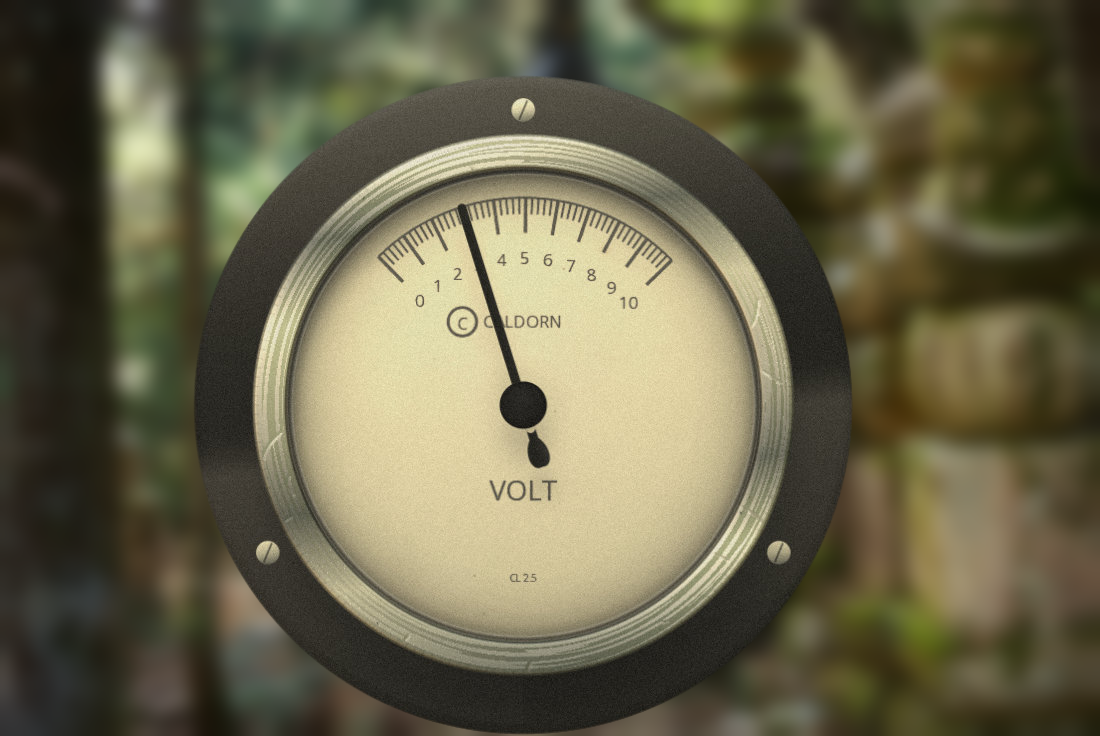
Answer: 3 (V)
